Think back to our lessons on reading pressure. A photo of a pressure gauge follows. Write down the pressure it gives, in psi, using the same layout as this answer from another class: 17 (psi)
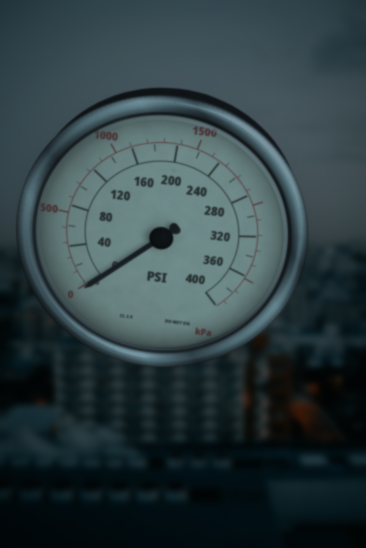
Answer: 0 (psi)
